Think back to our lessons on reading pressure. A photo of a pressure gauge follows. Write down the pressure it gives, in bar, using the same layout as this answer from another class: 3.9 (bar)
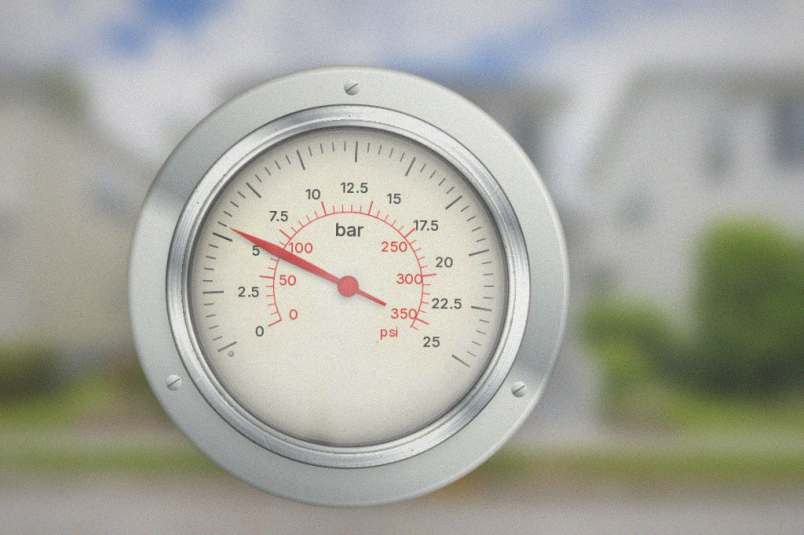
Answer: 5.5 (bar)
